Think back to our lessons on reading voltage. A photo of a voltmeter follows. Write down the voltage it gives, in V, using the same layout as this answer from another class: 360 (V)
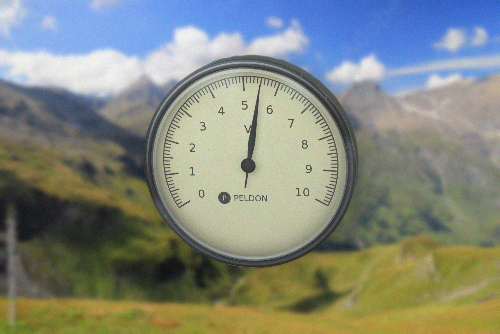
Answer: 5.5 (V)
